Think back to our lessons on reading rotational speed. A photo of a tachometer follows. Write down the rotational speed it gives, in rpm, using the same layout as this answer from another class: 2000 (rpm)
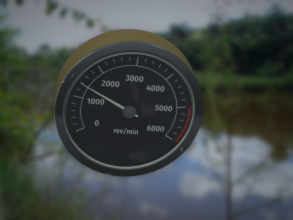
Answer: 1400 (rpm)
